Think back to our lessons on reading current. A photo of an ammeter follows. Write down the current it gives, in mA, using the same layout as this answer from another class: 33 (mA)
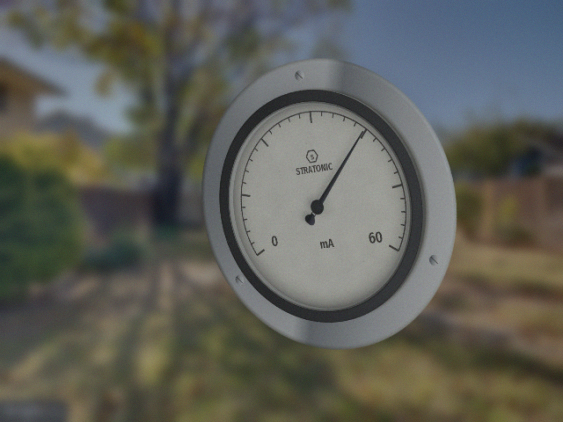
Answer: 40 (mA)
